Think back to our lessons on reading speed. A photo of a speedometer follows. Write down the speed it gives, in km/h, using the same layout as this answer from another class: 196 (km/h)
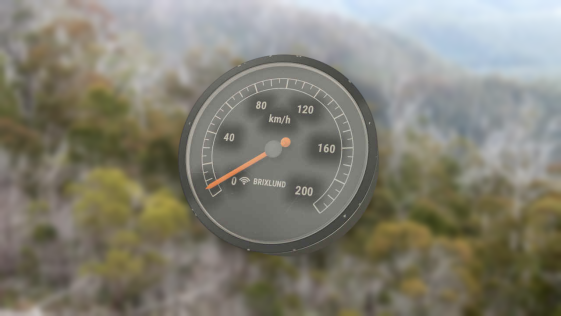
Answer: 5 (km/h)
